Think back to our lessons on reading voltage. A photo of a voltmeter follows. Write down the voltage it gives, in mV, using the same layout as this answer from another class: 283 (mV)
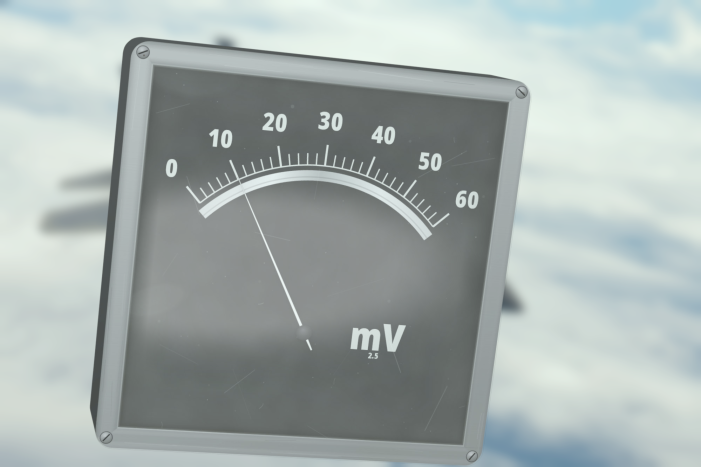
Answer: 10 (mV)
